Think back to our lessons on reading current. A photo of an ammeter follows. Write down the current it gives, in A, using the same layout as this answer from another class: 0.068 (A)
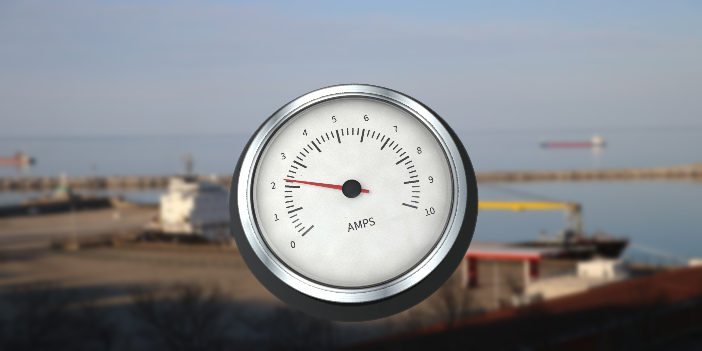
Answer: 2.2 (A)
